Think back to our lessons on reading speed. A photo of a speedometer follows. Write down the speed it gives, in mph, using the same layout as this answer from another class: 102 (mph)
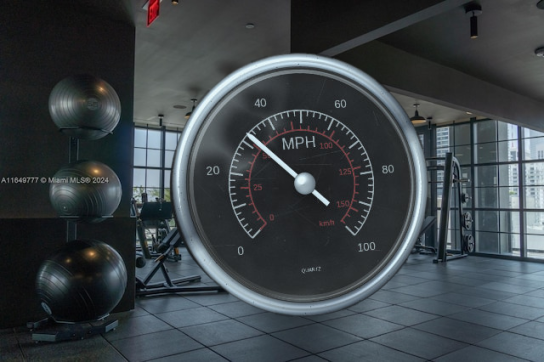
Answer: 32 (mph)
